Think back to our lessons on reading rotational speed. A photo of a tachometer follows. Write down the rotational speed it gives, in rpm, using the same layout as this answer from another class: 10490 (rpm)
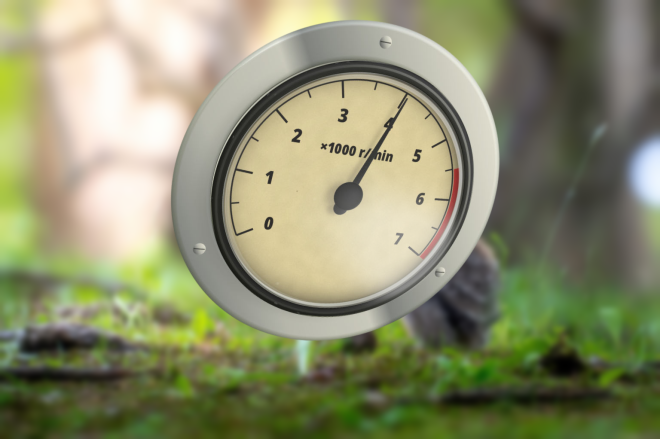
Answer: 4000 (rpm)
